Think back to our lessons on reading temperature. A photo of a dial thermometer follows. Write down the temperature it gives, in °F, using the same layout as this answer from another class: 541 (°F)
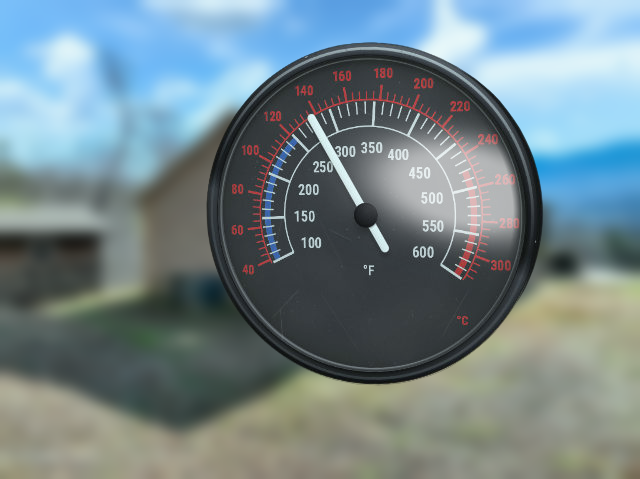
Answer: 280 (°F)
